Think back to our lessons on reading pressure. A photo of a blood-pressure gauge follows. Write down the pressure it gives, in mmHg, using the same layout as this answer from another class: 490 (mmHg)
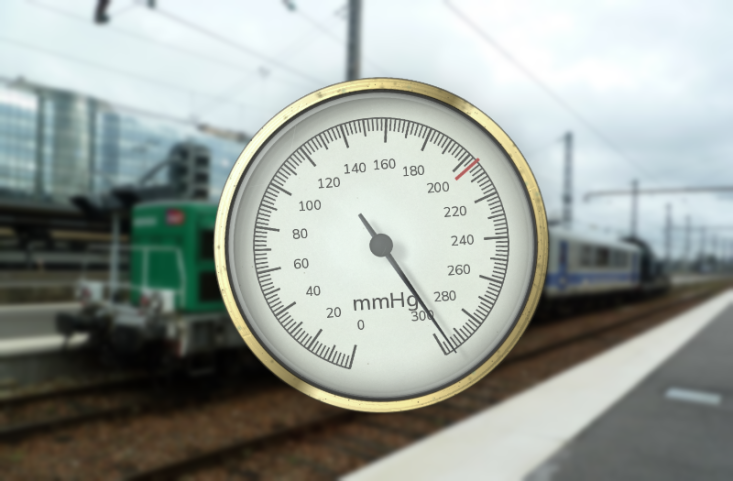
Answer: 296 (mmHg)
